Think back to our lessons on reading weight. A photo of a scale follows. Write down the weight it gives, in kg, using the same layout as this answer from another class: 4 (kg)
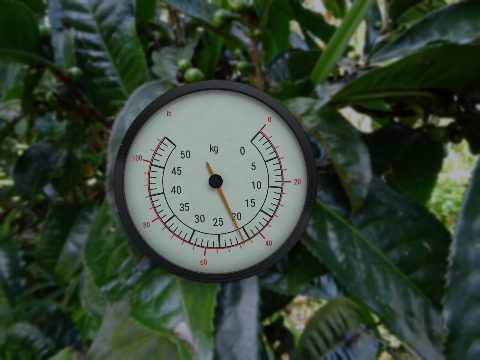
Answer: 21 (kg)
